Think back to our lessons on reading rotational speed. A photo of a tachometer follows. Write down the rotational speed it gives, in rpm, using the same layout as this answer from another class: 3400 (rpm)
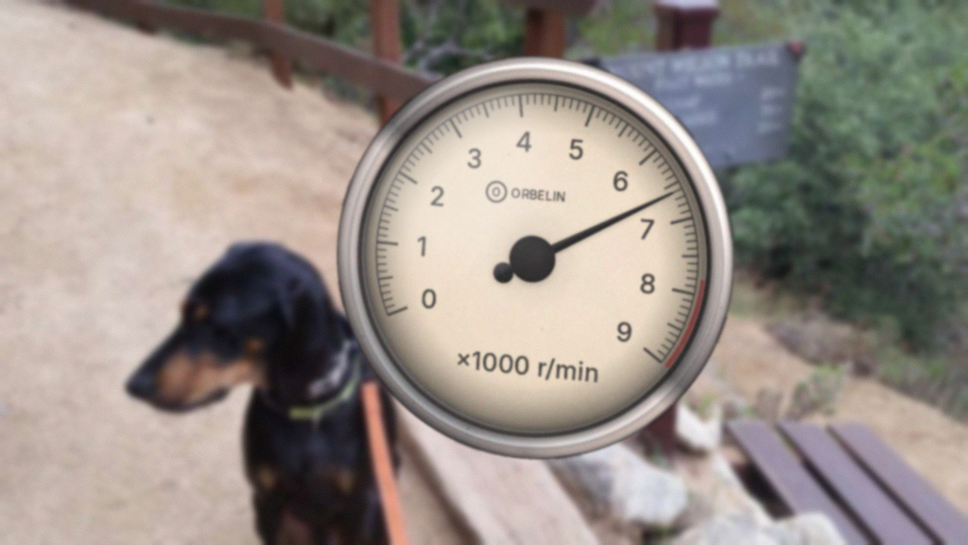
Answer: 6600 (rpm)
